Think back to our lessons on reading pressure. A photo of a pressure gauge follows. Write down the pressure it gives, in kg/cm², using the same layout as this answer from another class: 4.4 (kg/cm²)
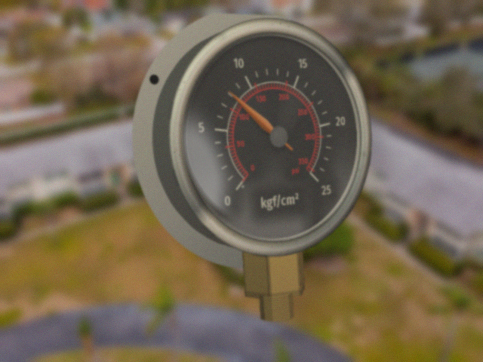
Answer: 8 (kg/cm²)
